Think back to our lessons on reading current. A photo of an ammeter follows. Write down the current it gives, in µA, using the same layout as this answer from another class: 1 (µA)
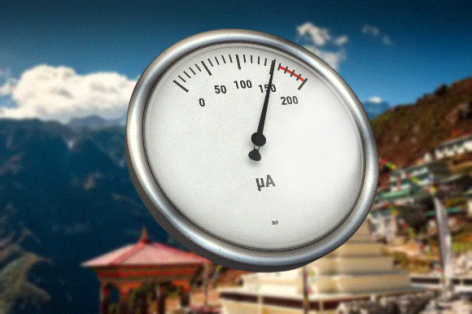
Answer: 150 (µA)
